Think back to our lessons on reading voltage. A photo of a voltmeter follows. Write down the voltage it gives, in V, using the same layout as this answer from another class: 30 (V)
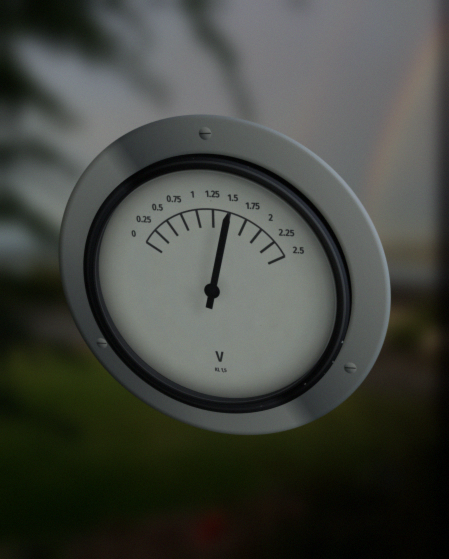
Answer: 1.5 (V)
